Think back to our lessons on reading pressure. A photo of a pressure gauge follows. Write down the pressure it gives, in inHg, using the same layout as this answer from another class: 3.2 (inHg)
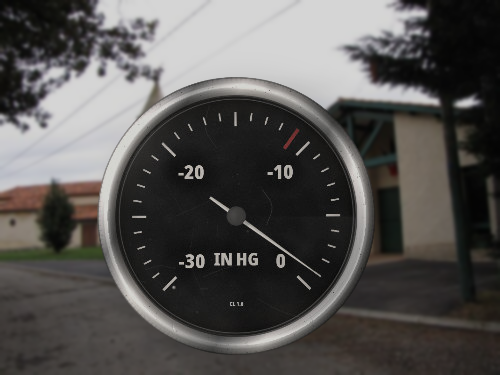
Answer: -1 (inHg)
